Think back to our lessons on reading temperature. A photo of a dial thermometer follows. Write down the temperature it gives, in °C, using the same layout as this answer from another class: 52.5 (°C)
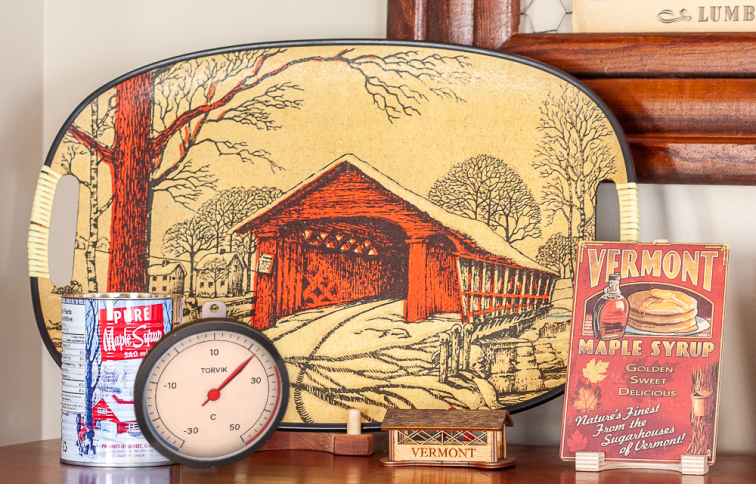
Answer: 22 (°C)
